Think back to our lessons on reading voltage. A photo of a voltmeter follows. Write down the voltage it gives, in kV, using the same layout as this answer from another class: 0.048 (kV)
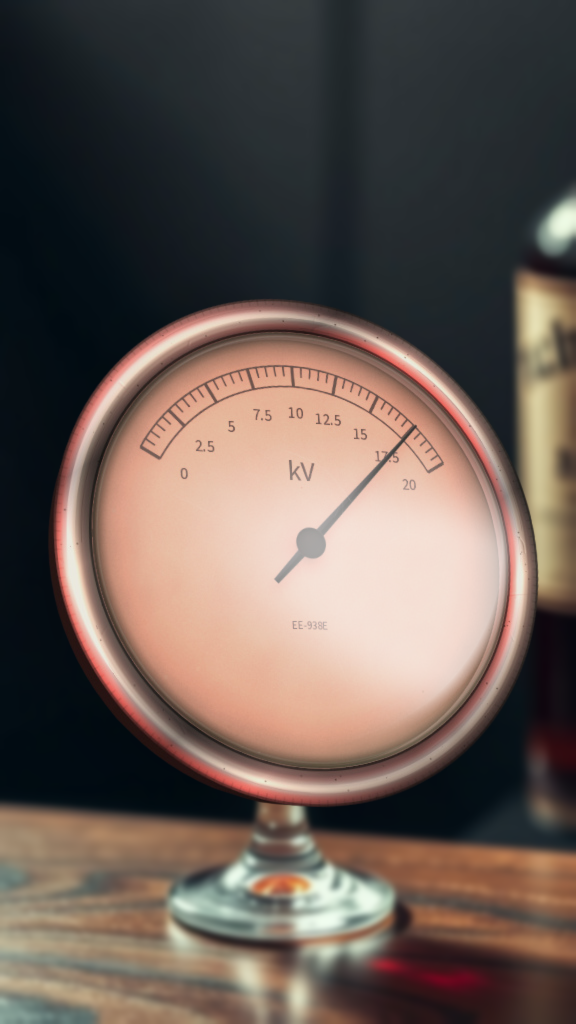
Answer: 17.5 (kV)
